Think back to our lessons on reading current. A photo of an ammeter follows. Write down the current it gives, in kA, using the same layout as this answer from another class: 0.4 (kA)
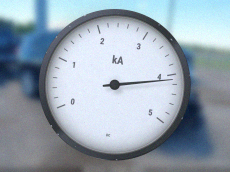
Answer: 4.1 (kA)
